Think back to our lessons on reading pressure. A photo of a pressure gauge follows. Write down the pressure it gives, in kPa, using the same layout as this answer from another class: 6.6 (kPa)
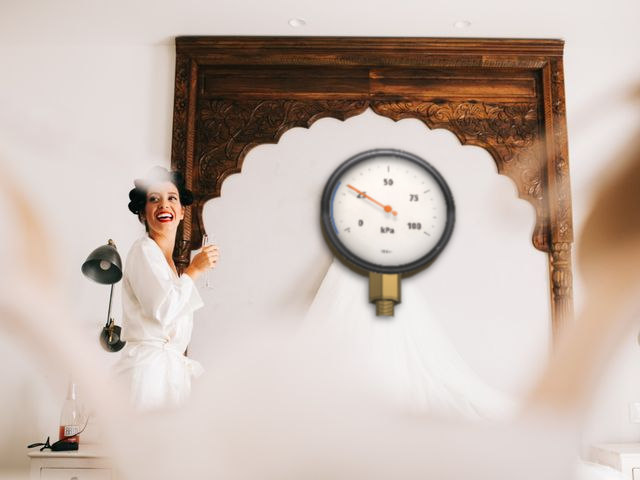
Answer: 25 (kPa)
